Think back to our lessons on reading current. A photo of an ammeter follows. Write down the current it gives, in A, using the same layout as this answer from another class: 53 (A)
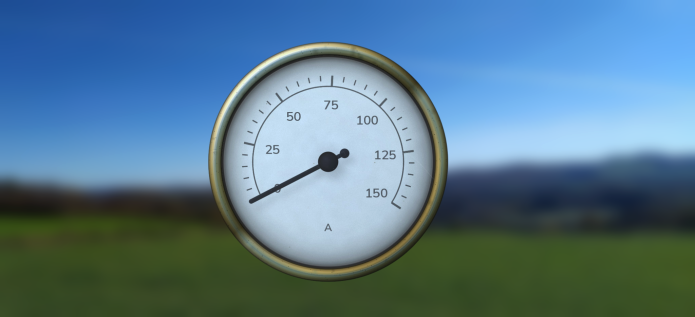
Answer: 0 (A)
